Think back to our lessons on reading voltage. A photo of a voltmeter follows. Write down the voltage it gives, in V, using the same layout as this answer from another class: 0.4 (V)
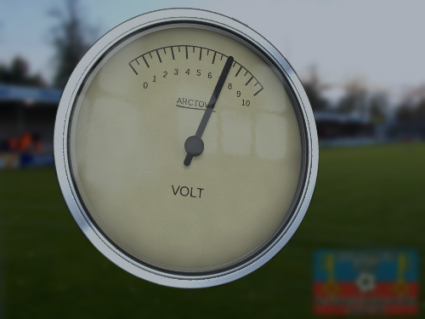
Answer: 7 (V)
